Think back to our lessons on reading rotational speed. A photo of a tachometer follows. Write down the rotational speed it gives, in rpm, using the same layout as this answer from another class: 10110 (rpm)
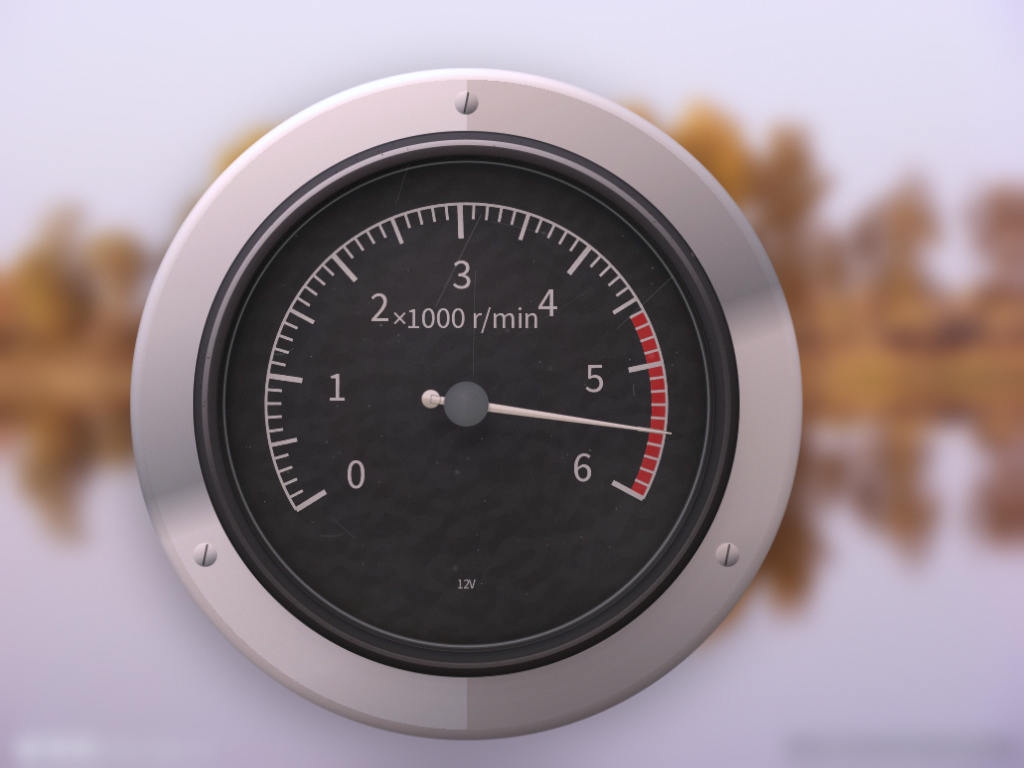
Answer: 5500 (rpm)
